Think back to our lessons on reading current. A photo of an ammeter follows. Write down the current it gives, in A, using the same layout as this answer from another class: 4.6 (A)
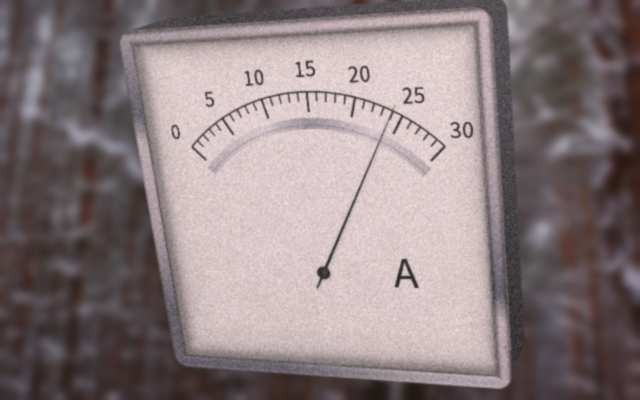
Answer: 24 (A)
